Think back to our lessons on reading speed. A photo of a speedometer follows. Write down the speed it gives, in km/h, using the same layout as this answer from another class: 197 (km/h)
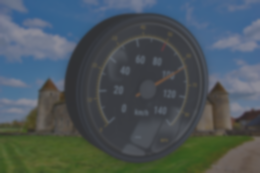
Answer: 100 (km/h)
